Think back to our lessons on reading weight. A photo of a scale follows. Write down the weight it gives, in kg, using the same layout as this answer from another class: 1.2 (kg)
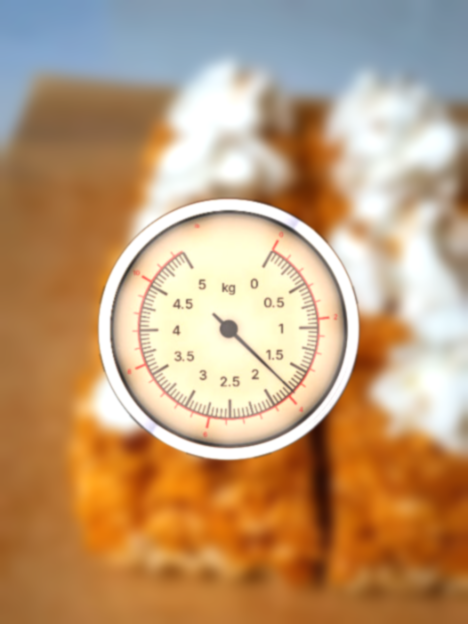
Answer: 1.75 (kg)
